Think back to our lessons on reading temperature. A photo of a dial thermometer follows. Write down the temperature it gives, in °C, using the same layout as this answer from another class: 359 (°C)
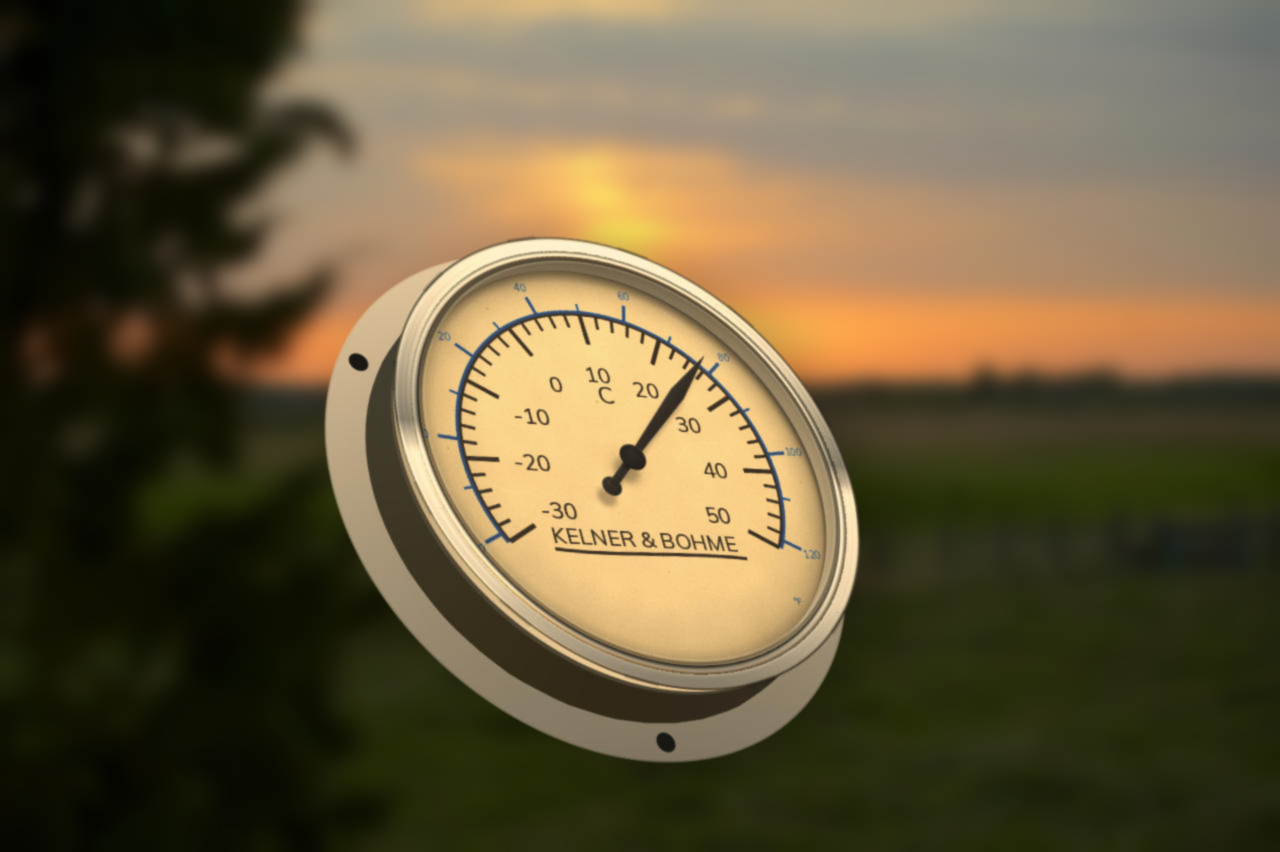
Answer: 25 (°C)
